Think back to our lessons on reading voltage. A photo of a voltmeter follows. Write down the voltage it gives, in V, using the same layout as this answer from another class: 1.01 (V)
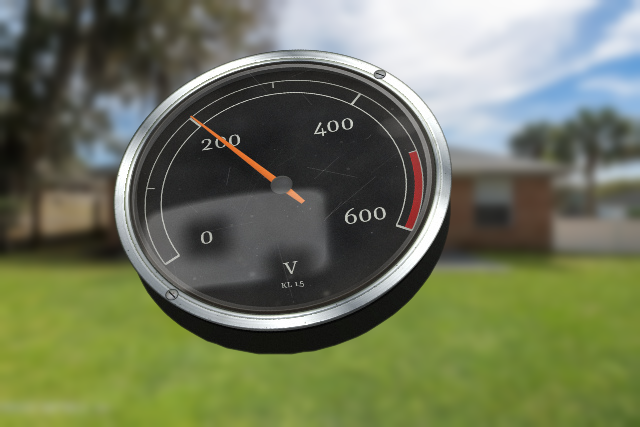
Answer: 200 (V)
